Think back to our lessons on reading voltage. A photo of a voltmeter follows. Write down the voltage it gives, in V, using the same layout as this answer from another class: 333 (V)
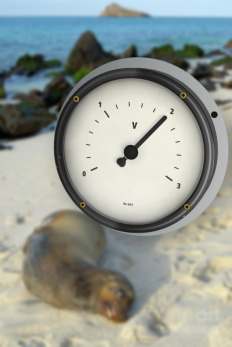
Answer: 2 (V)
